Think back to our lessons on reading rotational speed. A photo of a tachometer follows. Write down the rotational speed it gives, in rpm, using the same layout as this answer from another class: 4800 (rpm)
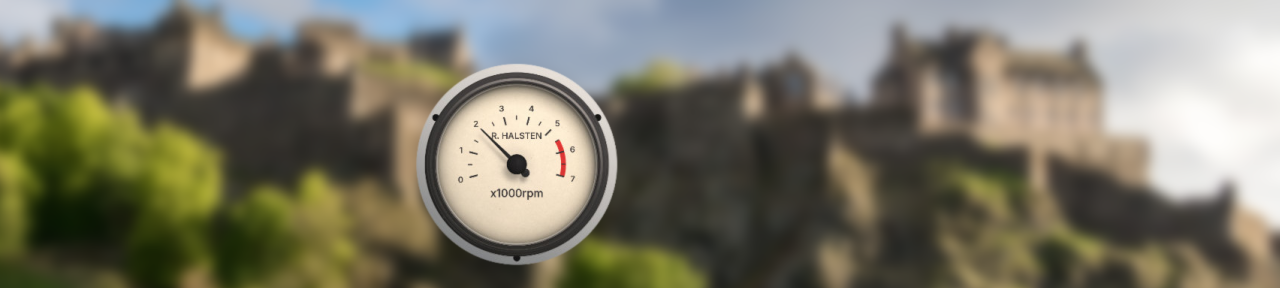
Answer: 2000 (rpm)
